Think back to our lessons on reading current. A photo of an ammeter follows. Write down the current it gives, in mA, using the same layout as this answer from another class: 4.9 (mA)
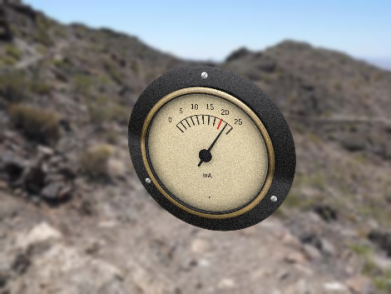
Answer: 22.5 (mA)
